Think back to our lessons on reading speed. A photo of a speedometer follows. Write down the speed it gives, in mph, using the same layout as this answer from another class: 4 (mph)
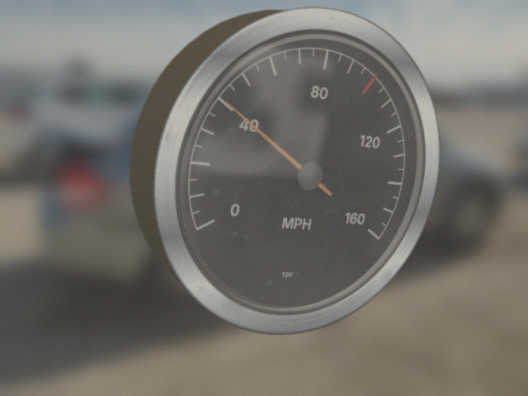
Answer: 40 (mph)
